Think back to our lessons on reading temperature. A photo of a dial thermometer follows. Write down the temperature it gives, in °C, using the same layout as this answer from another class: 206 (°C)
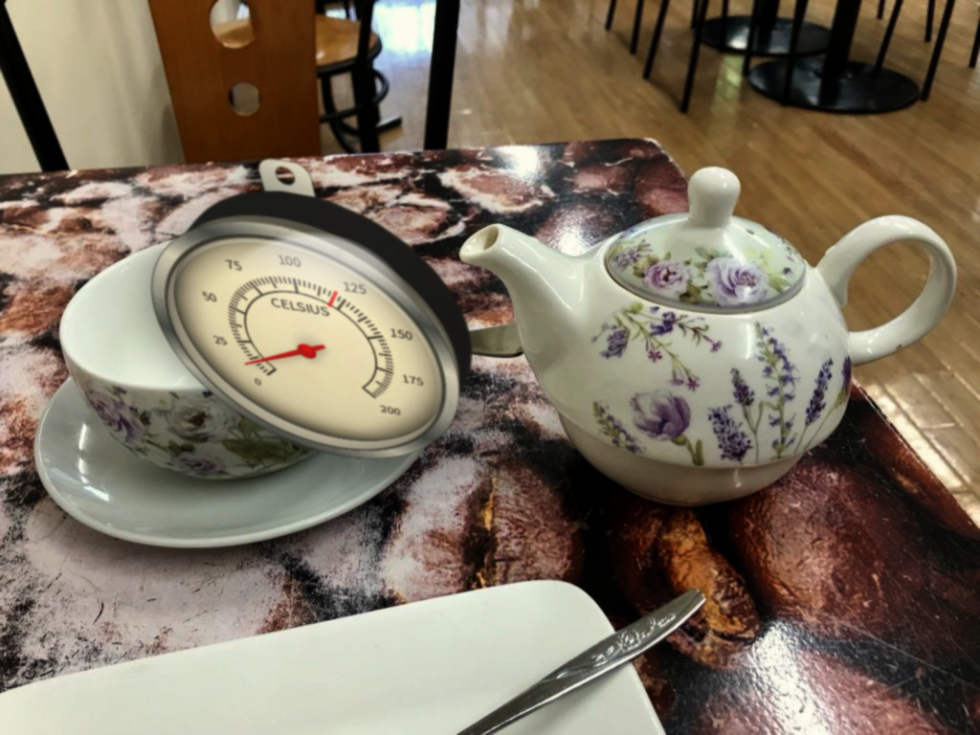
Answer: 12.5 (°C)
